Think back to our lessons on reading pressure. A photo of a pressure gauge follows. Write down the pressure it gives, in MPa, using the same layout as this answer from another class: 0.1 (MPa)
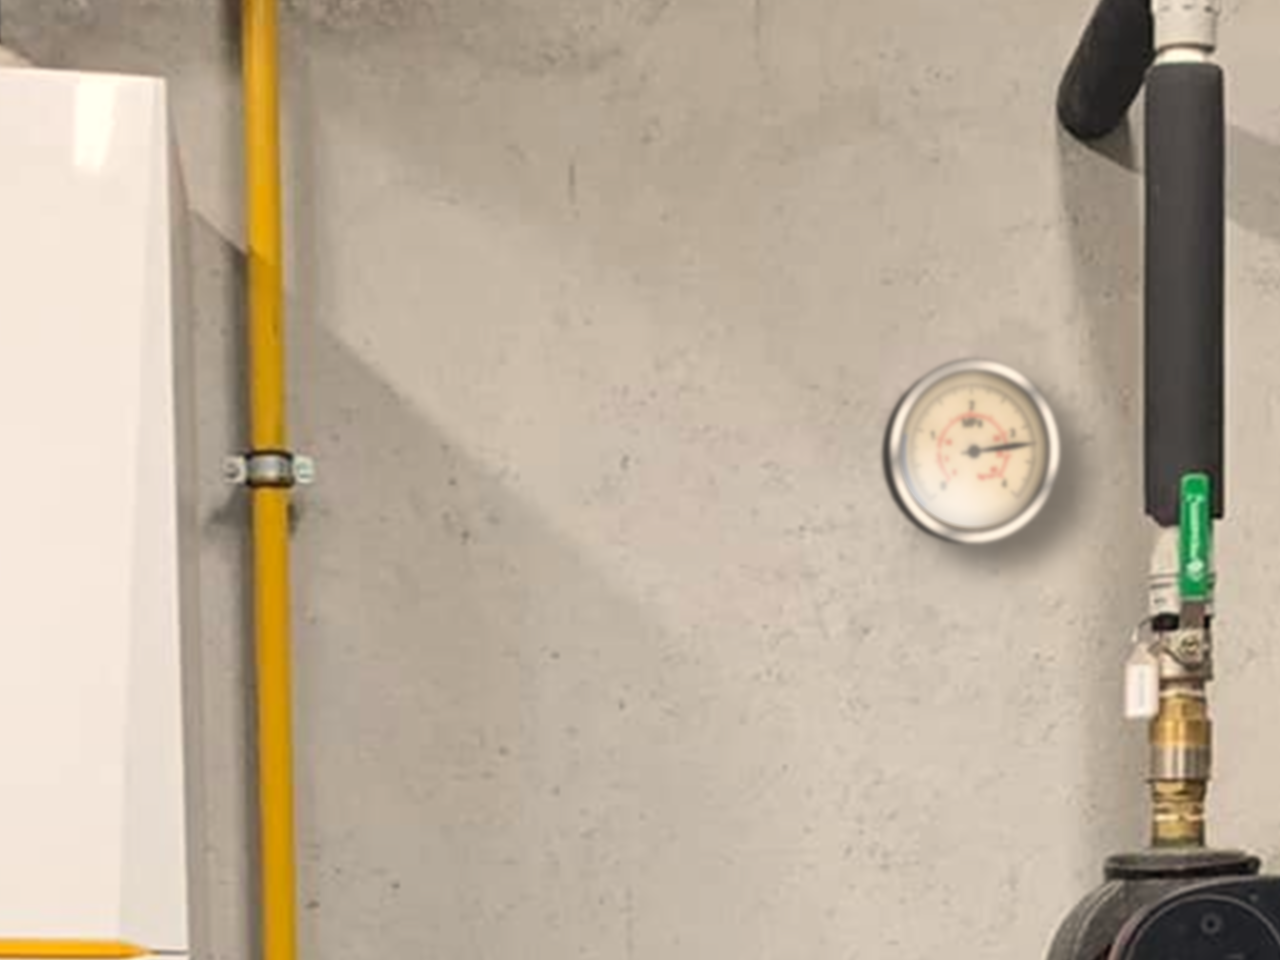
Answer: 3.25 (MPa)
